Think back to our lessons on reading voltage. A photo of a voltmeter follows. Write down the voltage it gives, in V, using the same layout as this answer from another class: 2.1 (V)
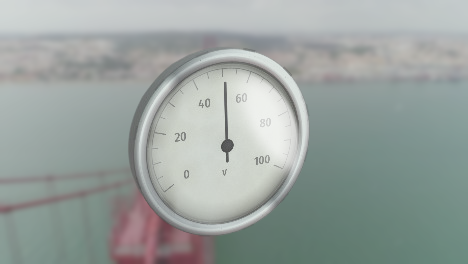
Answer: 50 (V)
